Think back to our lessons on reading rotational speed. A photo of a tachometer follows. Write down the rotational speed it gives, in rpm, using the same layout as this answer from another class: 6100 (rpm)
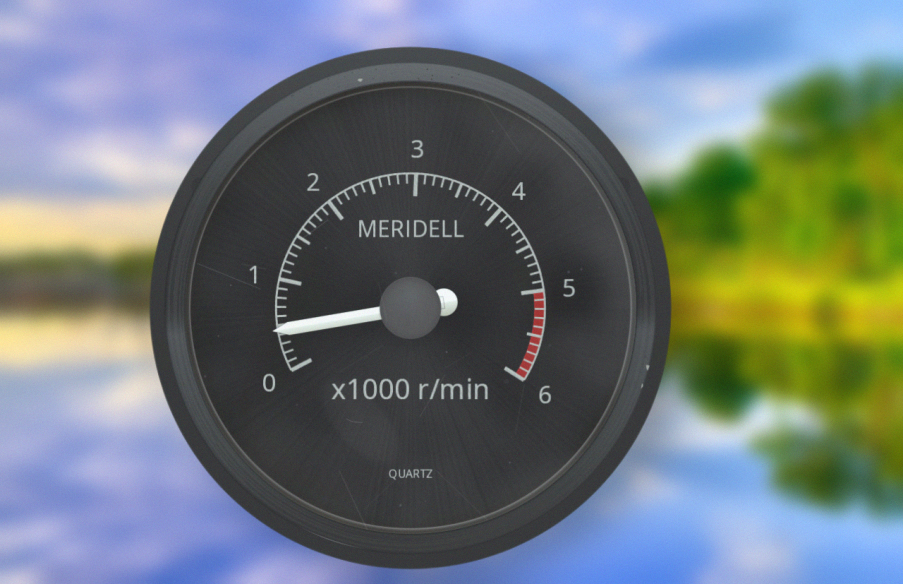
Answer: 450 (rpm)
